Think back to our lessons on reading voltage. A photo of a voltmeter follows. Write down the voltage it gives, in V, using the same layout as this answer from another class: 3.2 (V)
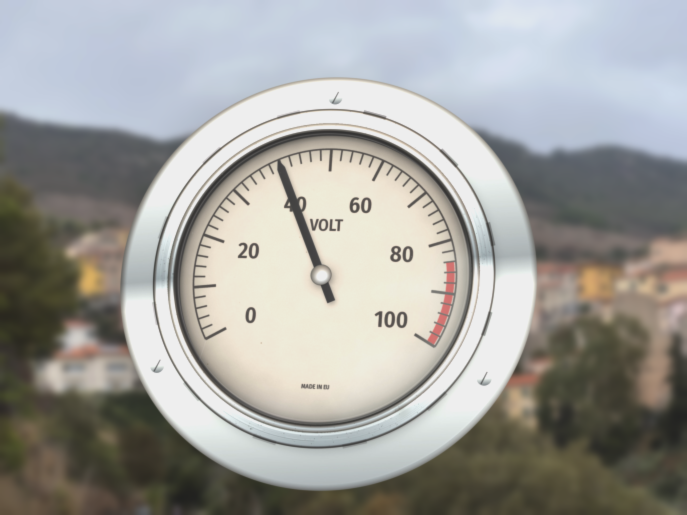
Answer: 40 (V)
